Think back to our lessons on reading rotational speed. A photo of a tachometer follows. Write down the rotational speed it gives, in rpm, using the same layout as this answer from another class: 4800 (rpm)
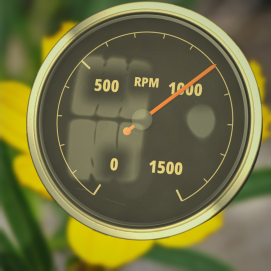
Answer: 1000 (rpm)
